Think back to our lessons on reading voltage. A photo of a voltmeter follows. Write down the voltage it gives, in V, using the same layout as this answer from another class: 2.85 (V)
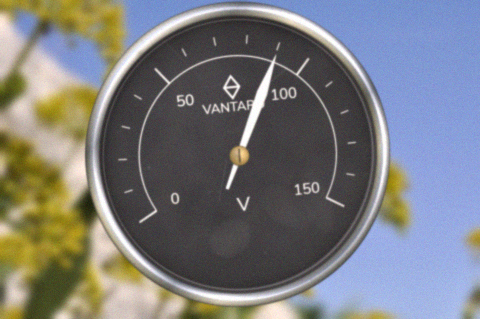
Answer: 90 (V)
